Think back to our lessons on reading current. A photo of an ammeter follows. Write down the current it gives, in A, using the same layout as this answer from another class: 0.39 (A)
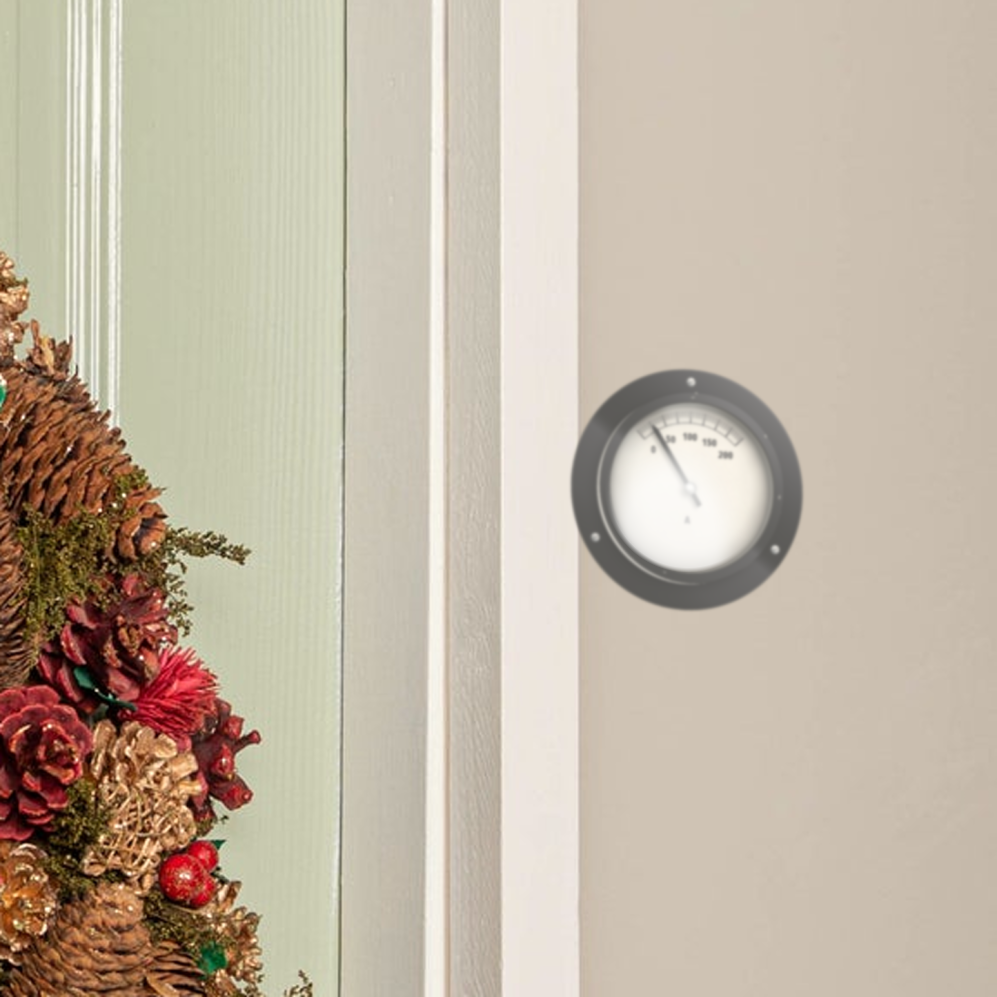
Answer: 25 (A)
